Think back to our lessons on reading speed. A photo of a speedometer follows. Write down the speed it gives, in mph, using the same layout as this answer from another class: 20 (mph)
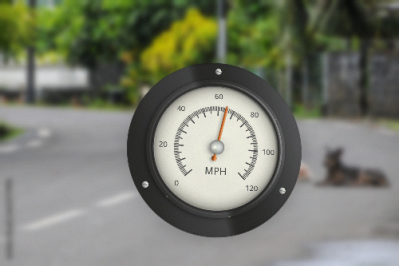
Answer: 65 (mph)
